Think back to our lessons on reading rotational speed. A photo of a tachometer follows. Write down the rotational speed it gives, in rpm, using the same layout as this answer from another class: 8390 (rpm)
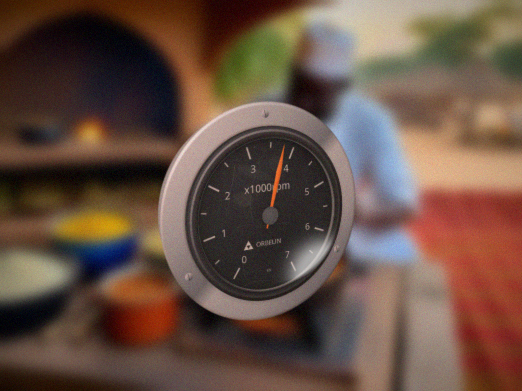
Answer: 3750 (rpm)
